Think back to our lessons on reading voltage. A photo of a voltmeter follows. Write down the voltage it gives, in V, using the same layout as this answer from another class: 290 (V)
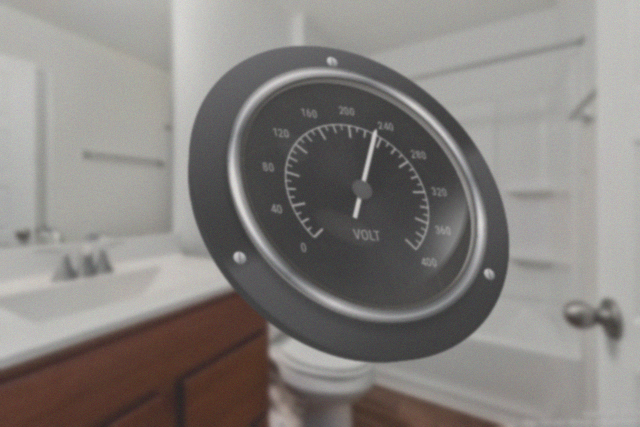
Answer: 230 (V)
